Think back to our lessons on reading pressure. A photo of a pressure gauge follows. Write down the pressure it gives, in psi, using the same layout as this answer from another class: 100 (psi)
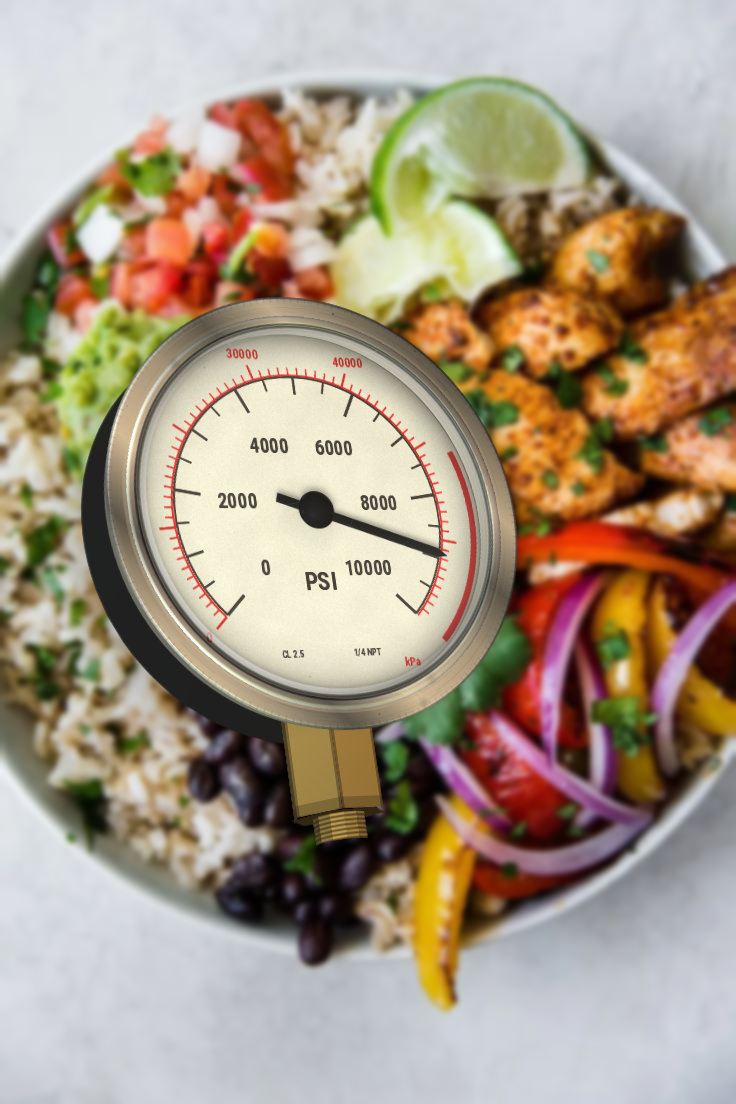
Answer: 9000 (psi)
